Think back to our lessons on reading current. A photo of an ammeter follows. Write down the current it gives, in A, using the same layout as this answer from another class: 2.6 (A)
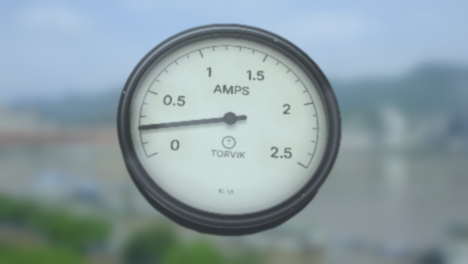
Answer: 0.2 (A)
